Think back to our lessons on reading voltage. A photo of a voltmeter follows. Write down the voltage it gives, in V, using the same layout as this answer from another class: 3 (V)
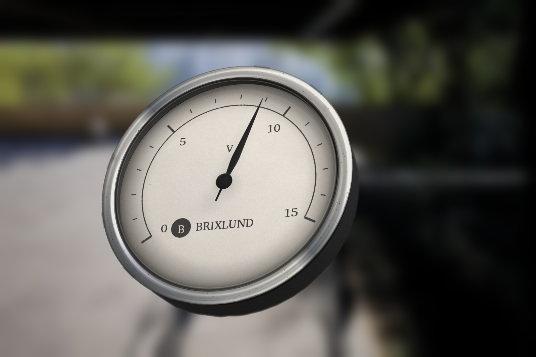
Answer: 9 (V)
